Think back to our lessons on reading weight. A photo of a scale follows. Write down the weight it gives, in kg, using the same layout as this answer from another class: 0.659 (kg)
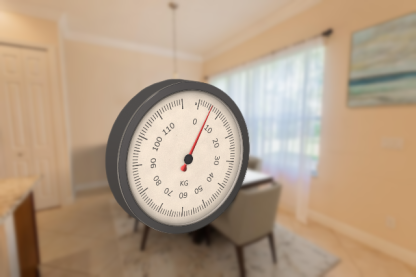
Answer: 5 (kg)
